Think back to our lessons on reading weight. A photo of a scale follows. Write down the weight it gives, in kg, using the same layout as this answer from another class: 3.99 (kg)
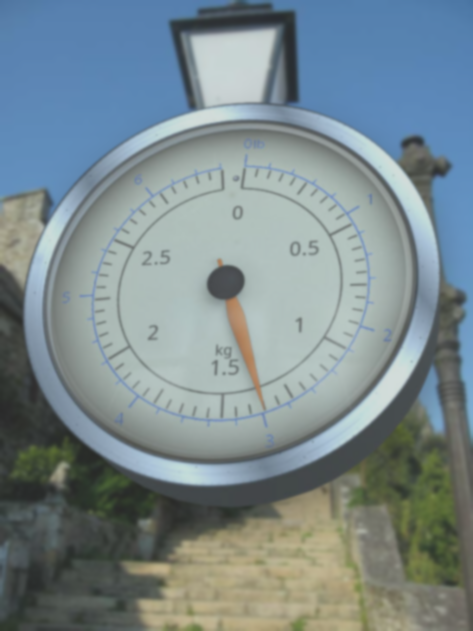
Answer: 1.35 (kg)
